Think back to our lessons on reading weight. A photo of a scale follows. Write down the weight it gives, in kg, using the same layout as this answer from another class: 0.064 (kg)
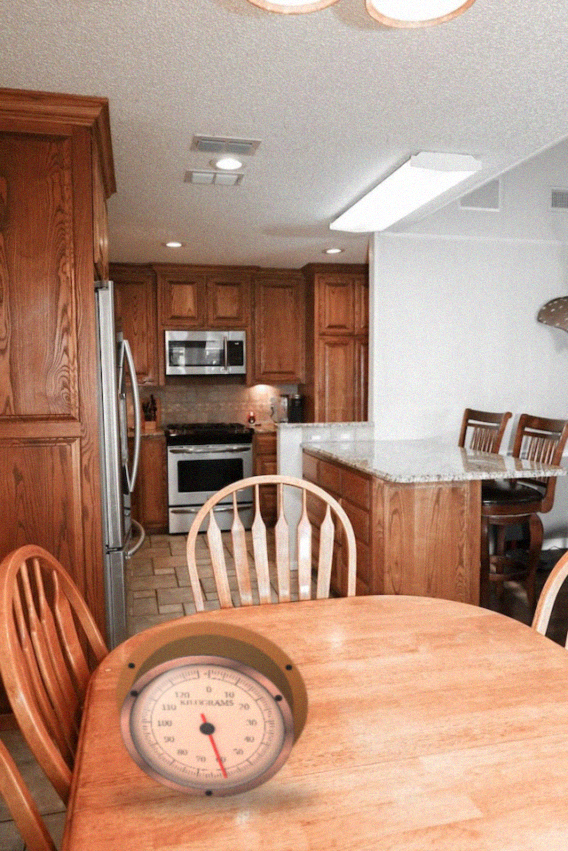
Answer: 60 (kg)
